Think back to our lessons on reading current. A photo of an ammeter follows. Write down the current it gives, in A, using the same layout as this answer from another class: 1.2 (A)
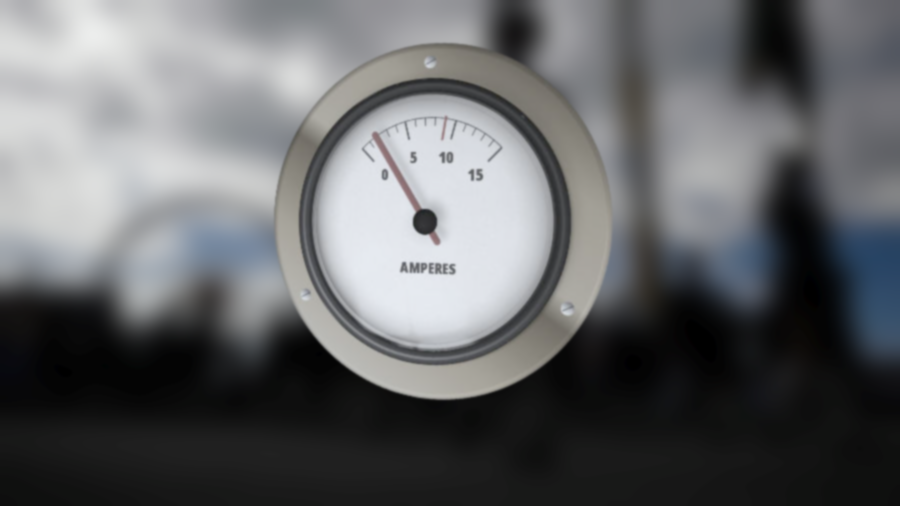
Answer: 2 (A)
